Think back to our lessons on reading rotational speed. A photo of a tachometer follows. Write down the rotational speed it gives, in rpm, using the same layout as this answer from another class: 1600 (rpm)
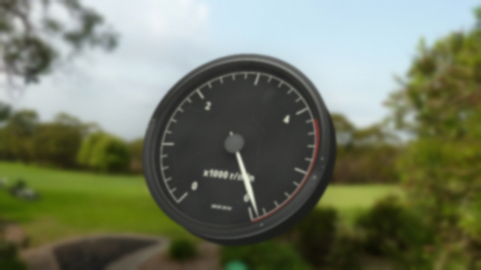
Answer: 5900 (rpm)
